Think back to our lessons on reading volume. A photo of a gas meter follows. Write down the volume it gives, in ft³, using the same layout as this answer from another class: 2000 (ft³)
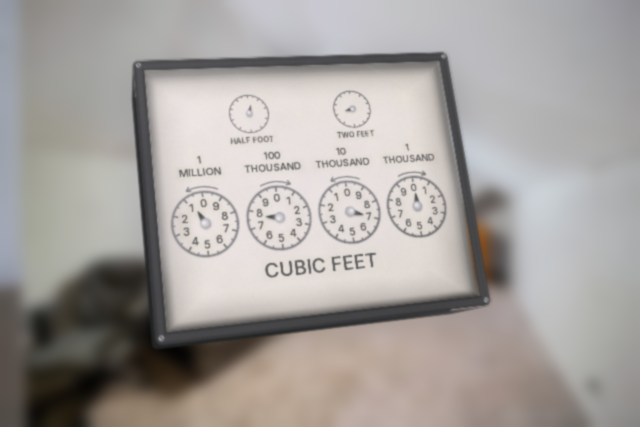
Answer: 77000 (ft³)
